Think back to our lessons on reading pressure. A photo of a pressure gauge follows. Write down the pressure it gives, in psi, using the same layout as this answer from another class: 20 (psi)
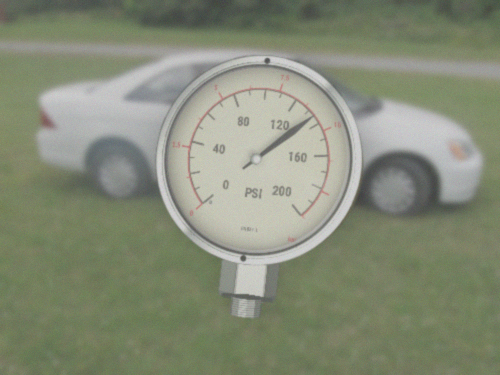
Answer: 135 (psi)
